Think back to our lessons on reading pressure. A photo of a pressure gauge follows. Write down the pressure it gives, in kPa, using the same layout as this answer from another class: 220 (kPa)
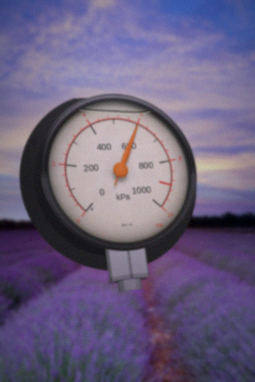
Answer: 600 (kPa)
